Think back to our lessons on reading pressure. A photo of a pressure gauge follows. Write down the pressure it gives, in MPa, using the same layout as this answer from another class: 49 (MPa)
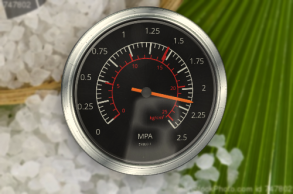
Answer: 2.15 (MPa)
